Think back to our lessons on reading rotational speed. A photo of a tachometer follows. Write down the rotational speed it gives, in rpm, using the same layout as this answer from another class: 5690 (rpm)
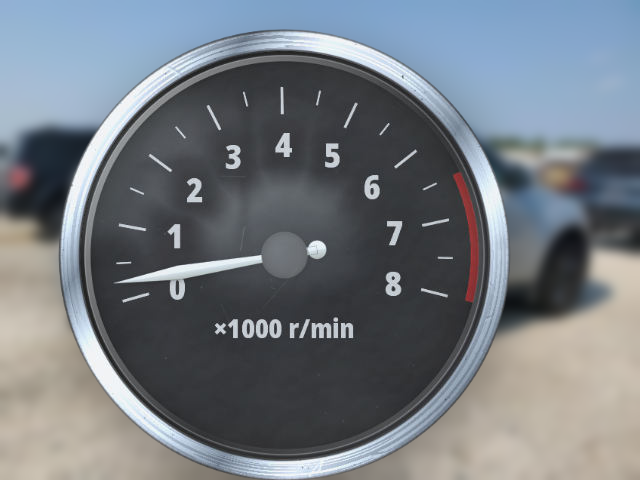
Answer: 250 (rpm)
